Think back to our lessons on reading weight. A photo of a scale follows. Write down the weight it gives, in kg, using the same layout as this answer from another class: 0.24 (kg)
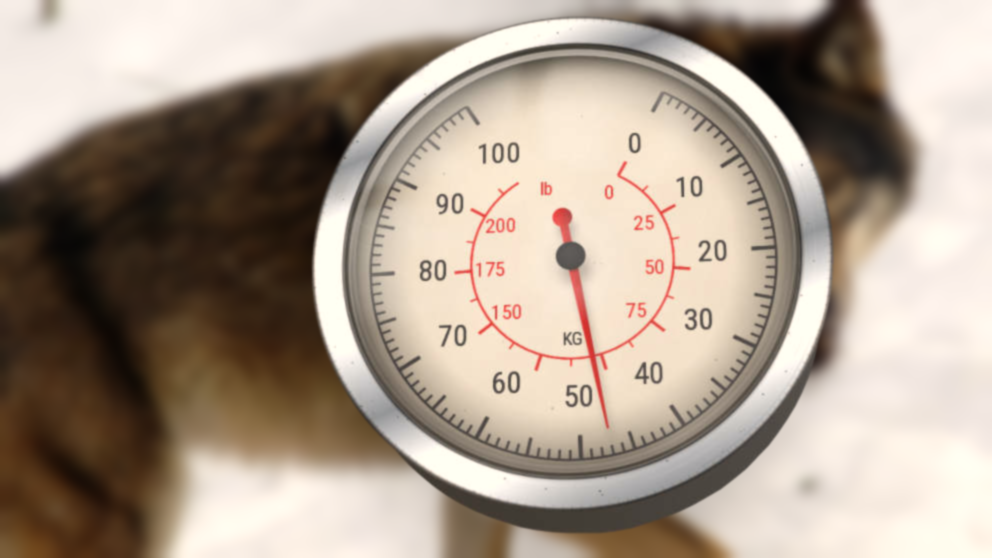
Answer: 47 (kg)
